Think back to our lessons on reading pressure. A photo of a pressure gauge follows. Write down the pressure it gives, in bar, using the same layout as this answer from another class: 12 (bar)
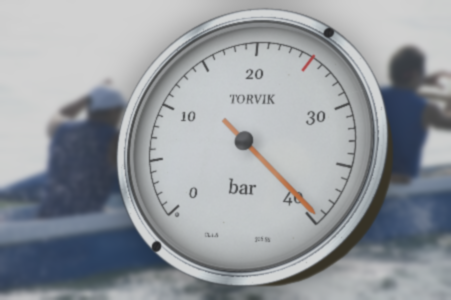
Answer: 39.5 (bar)
